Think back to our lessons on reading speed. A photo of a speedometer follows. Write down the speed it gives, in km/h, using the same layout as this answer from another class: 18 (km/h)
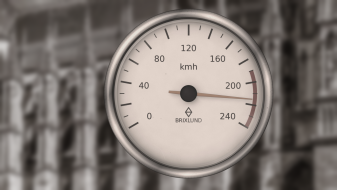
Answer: 215 (km/h)
